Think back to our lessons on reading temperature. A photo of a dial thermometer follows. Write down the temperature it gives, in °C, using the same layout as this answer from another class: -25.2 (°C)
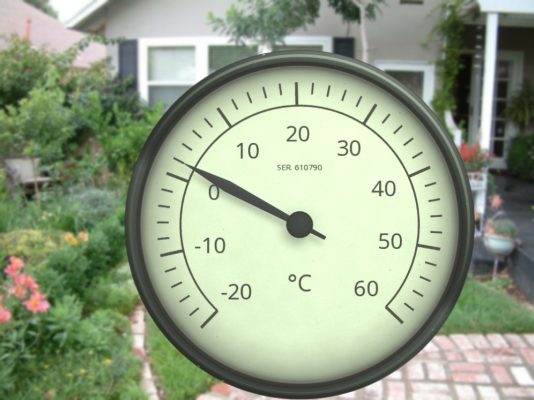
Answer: 2 (°C)
